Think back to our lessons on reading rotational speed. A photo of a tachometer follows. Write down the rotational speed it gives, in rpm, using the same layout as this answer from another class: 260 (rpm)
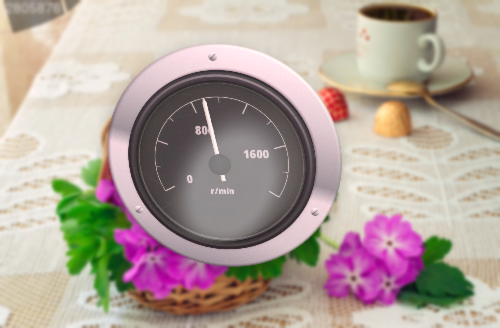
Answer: 900 (rpm)
